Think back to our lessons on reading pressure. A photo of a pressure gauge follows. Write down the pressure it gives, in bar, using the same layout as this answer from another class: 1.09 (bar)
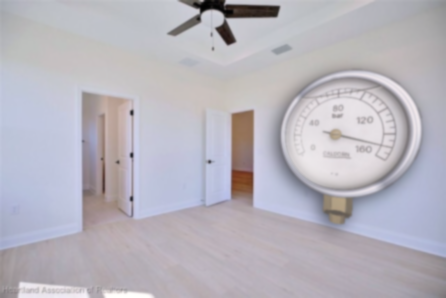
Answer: 150 (bar)
